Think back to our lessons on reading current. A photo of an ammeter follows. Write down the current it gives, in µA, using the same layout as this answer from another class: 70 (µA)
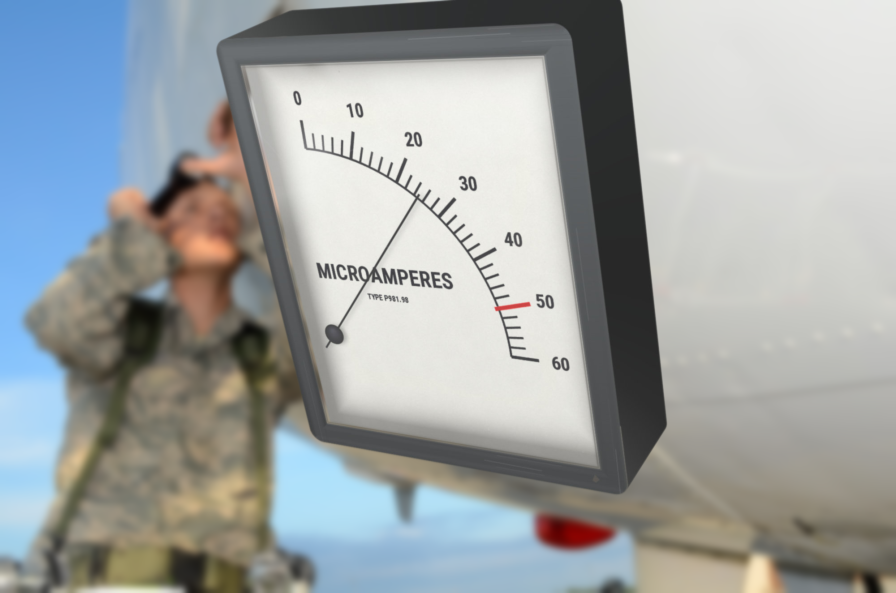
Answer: 25 (µA)
